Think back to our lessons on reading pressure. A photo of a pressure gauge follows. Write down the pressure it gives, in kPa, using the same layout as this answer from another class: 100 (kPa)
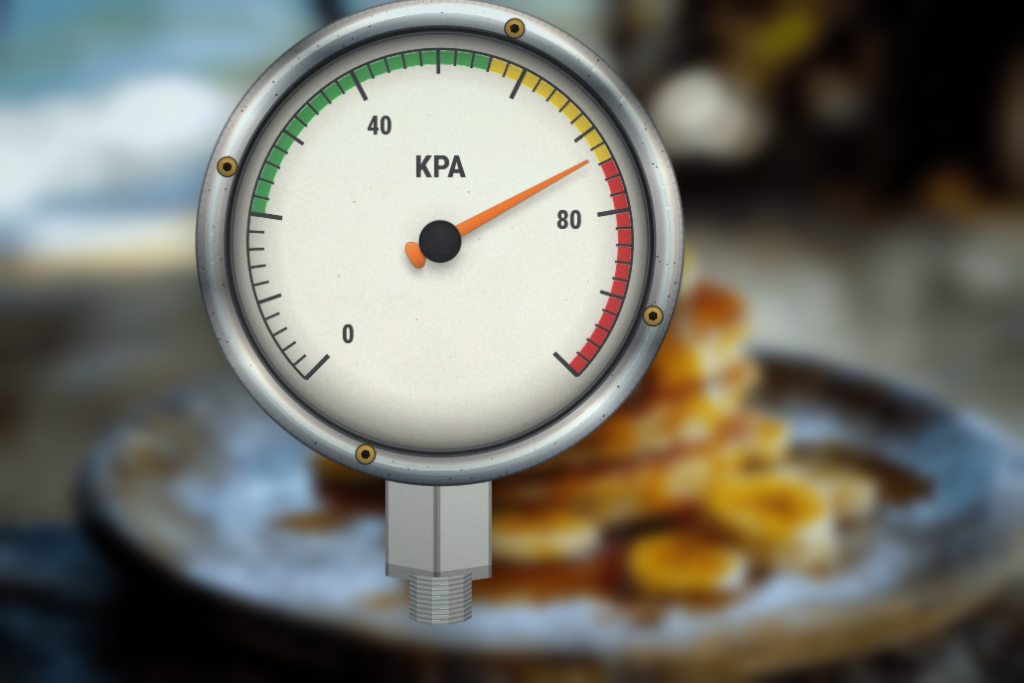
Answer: 73 (kPa)
